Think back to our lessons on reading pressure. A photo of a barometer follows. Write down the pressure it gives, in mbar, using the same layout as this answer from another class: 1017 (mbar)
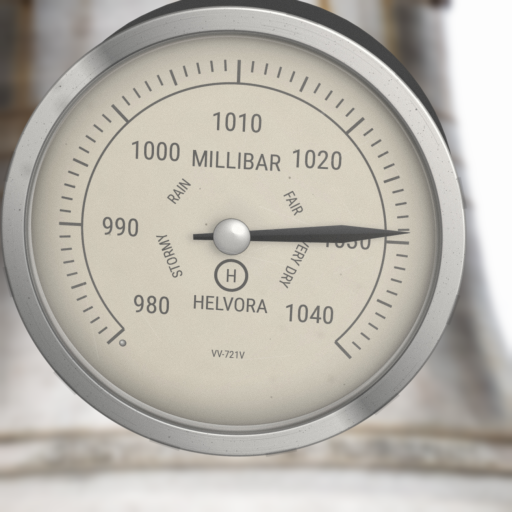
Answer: 1029 (mbar)
